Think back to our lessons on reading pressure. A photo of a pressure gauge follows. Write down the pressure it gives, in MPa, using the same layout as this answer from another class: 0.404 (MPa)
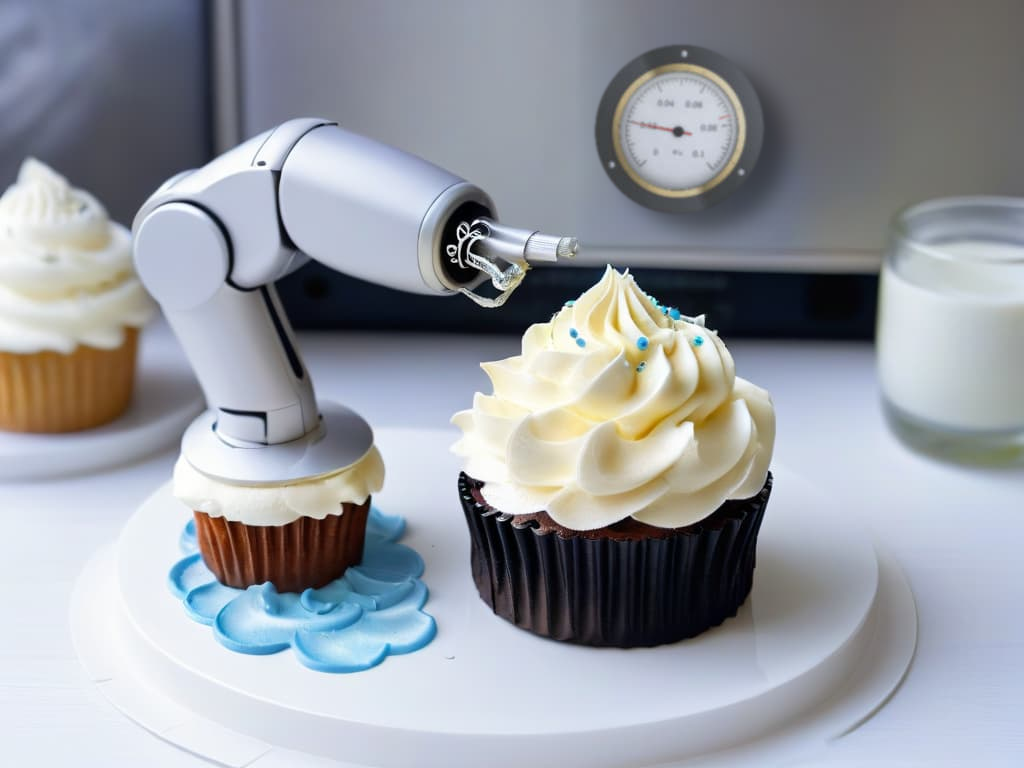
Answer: 0.02 (MPa)
